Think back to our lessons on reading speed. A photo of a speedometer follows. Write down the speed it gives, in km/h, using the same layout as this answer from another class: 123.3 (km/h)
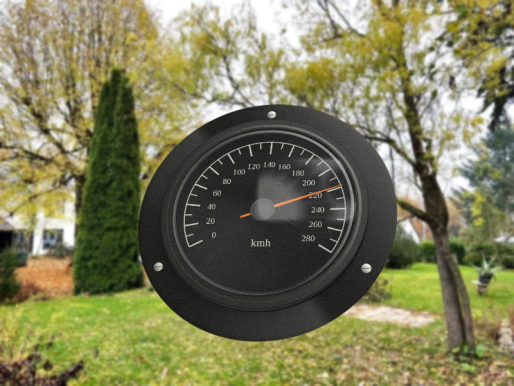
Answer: 220 (km/h)
